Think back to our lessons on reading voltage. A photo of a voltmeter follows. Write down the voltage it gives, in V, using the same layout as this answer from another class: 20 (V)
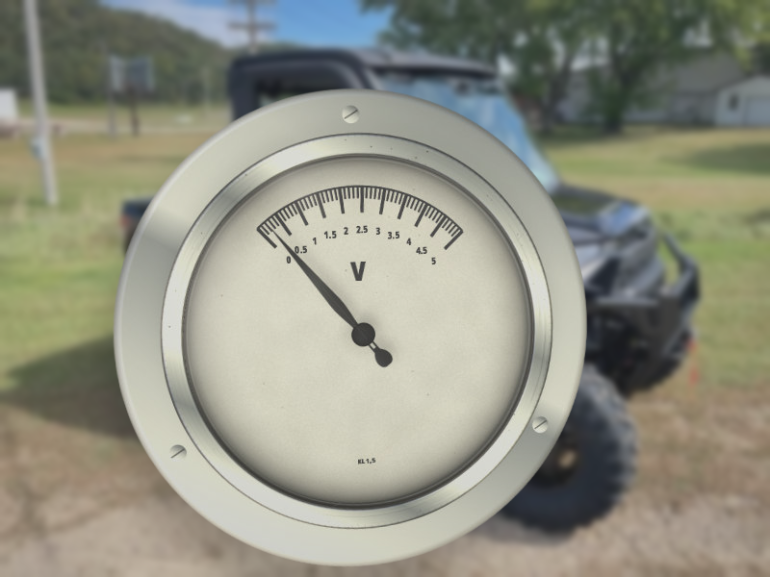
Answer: 0.2 (V)
